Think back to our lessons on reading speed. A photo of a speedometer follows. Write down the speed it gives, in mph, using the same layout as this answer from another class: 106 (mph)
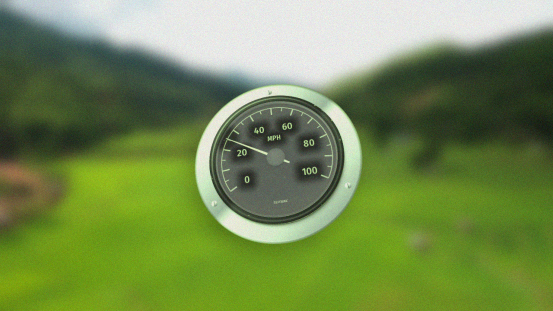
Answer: 25 (mph)
